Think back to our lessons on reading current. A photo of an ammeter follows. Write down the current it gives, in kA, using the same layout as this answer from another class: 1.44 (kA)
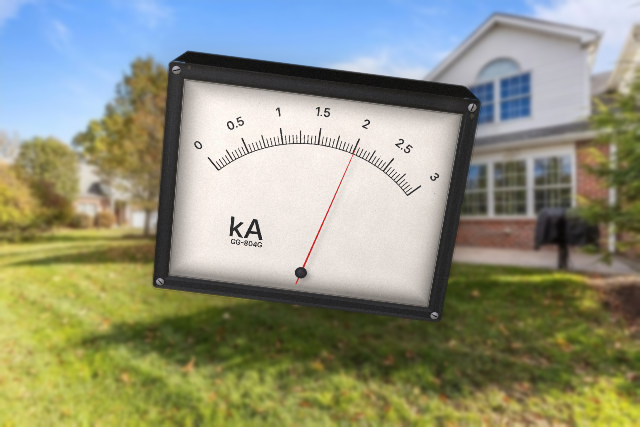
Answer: 2 (kA)
